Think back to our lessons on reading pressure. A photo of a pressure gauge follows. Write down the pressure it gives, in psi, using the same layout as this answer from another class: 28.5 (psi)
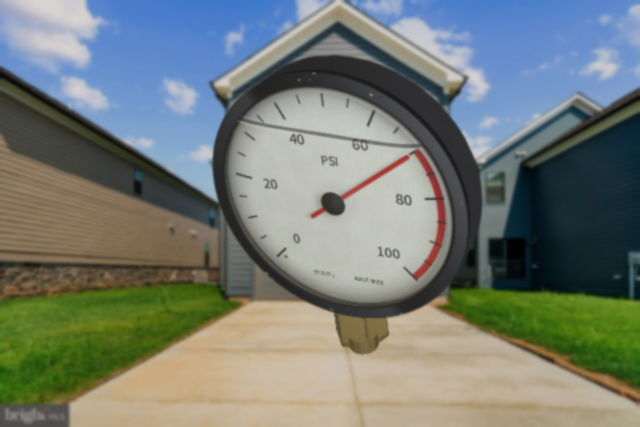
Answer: 70 (psi)
